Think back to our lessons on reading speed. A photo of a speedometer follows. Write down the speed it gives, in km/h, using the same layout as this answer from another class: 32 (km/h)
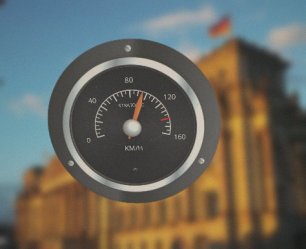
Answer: 95 (km/h)
